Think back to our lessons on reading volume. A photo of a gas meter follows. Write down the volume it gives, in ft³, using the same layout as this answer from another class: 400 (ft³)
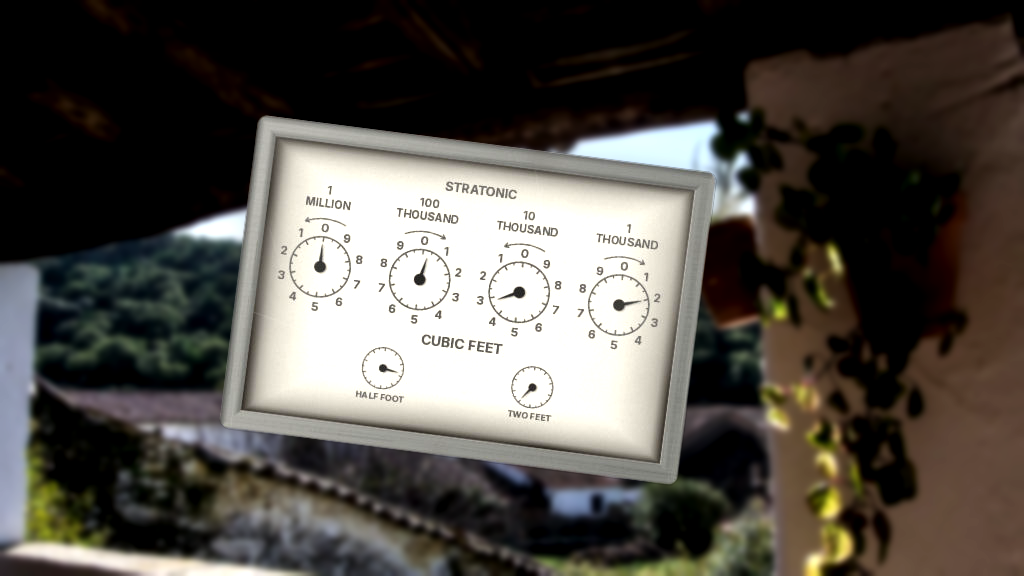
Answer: 3200 (ft³)
